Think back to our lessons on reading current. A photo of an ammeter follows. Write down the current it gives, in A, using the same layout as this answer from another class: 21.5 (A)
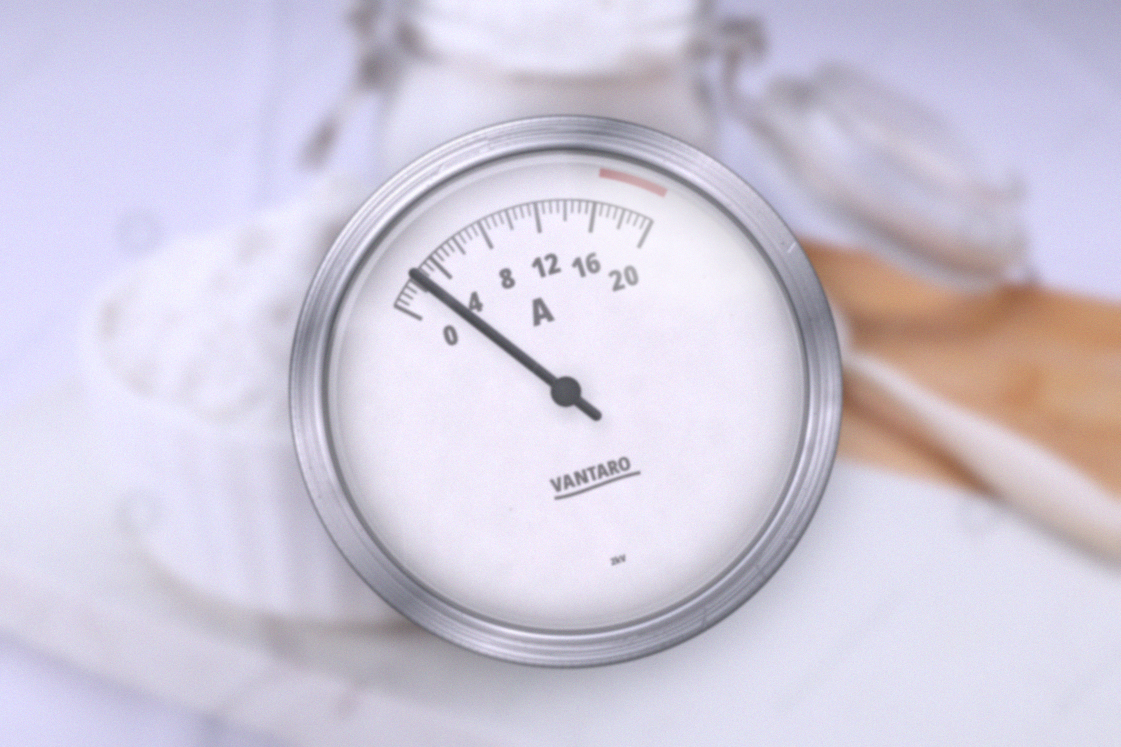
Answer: 2.5 (A)
